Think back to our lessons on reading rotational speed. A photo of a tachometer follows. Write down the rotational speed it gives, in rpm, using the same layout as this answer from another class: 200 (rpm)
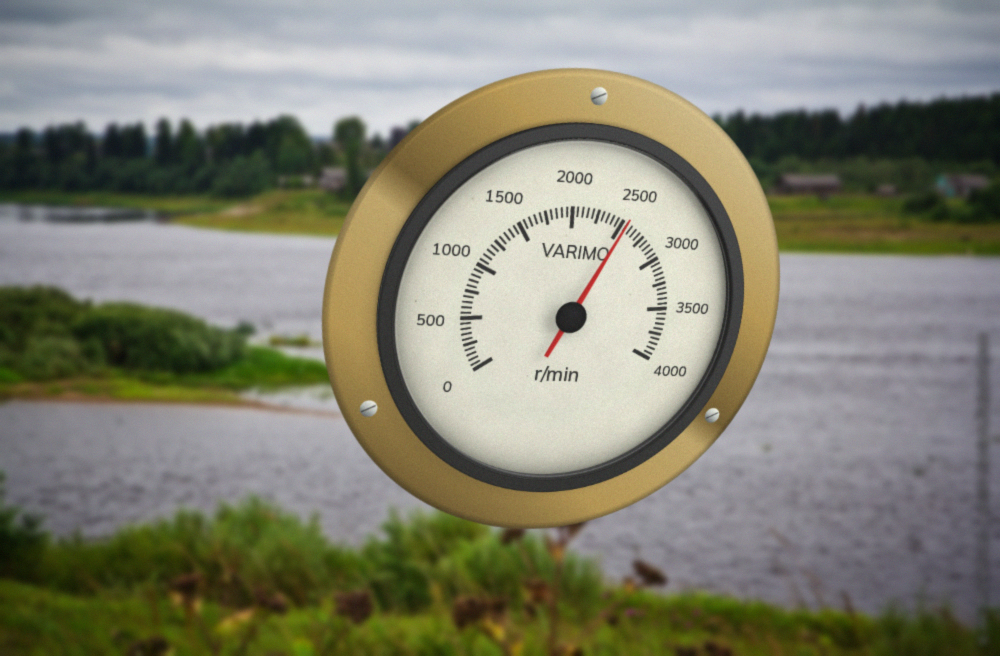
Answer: 2500 (rpm)
